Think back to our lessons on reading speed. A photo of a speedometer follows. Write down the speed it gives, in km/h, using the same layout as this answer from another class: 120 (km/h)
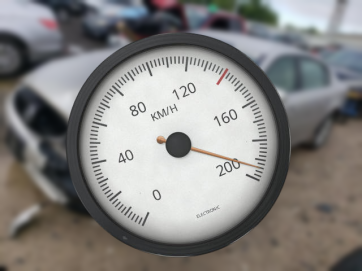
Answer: 194 (km/h)
